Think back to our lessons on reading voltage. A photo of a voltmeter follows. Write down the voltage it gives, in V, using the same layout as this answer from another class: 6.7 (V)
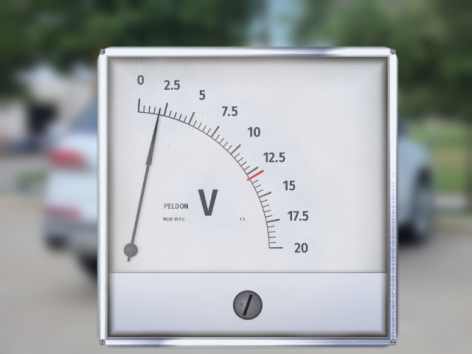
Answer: 2 (V)
